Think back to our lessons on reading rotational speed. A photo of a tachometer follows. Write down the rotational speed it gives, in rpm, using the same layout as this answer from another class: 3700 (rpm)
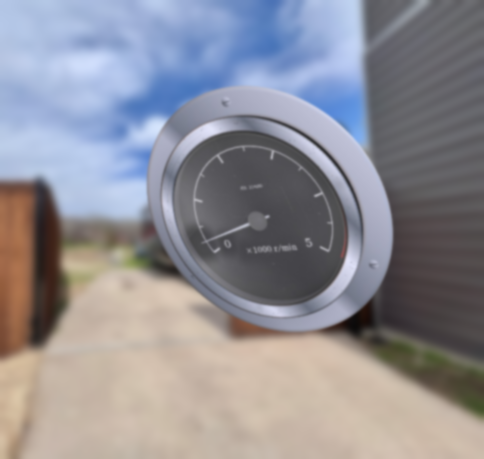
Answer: 250 (rpm)
